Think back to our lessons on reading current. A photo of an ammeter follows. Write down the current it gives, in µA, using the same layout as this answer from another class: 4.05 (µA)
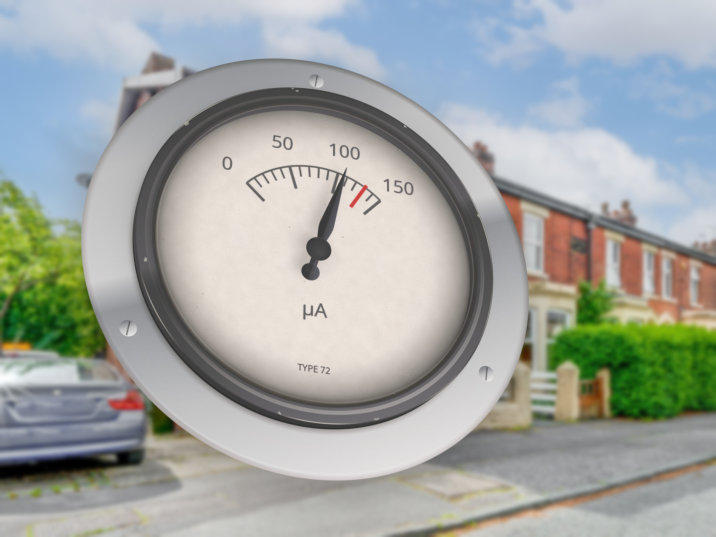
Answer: 105 (µA)
